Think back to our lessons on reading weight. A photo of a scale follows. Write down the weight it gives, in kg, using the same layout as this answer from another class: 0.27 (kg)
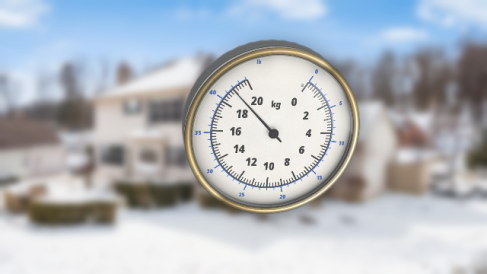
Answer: 19 (kg)
